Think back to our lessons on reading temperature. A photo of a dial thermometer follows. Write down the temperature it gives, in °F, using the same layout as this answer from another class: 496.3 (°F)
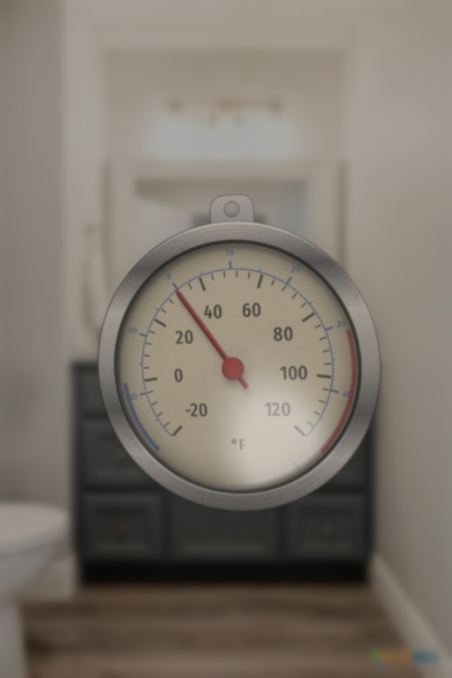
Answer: 32 (°F)
